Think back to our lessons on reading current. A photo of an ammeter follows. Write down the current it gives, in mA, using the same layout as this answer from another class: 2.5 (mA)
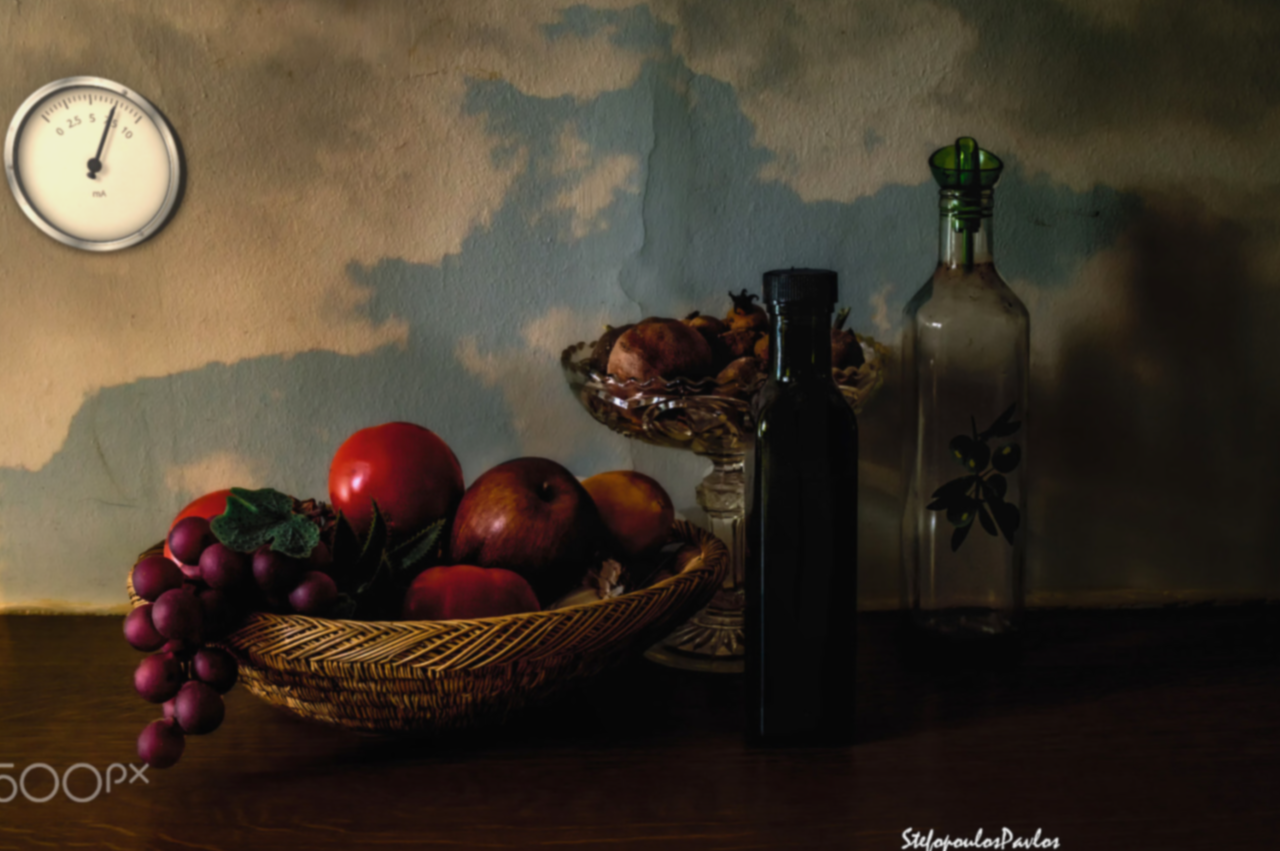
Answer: 7.5 (mA)
